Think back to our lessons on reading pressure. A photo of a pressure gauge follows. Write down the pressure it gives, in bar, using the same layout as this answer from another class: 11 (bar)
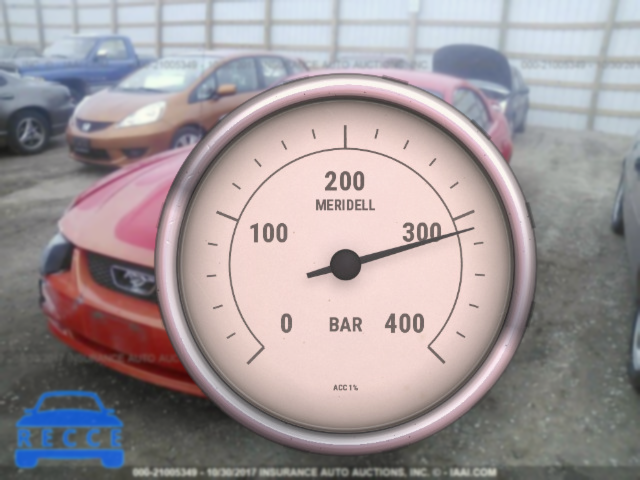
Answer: 310 (bar)
